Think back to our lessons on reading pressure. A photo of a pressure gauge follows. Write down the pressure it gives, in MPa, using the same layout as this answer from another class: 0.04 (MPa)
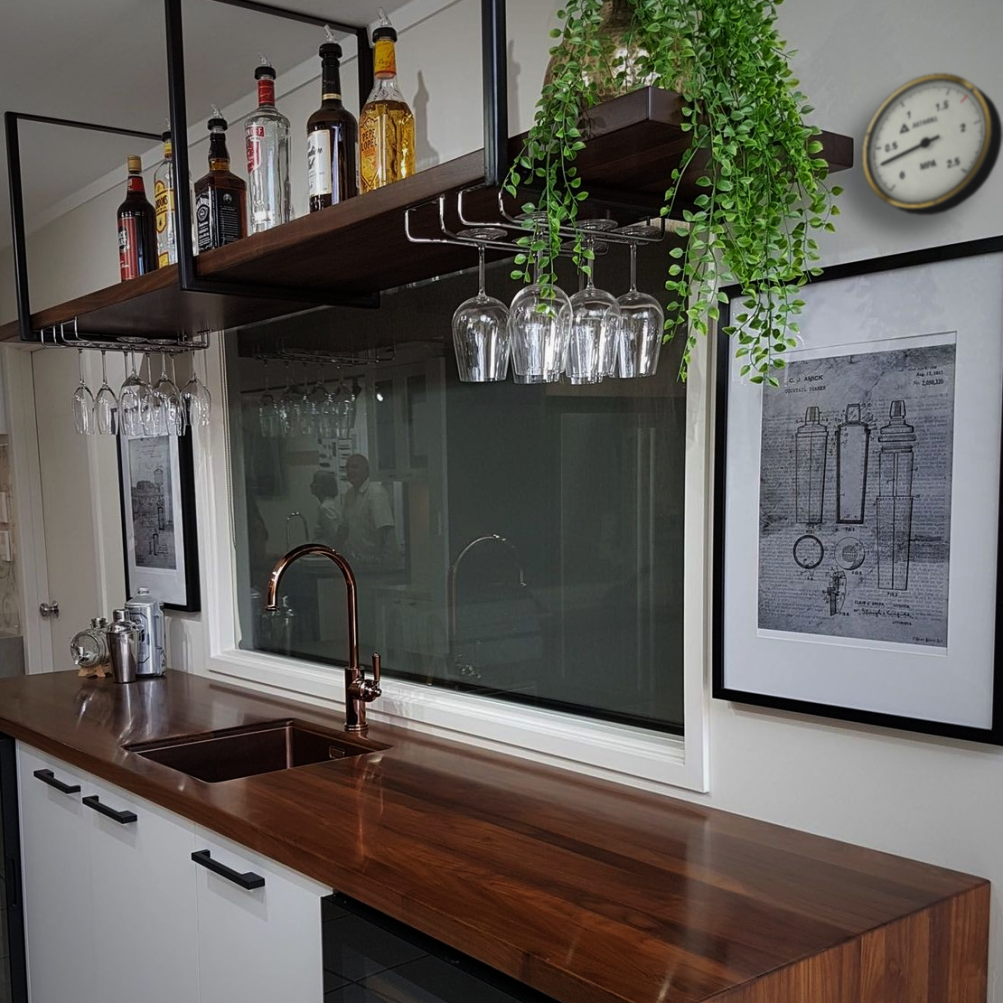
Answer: 0.3 (MPa)
